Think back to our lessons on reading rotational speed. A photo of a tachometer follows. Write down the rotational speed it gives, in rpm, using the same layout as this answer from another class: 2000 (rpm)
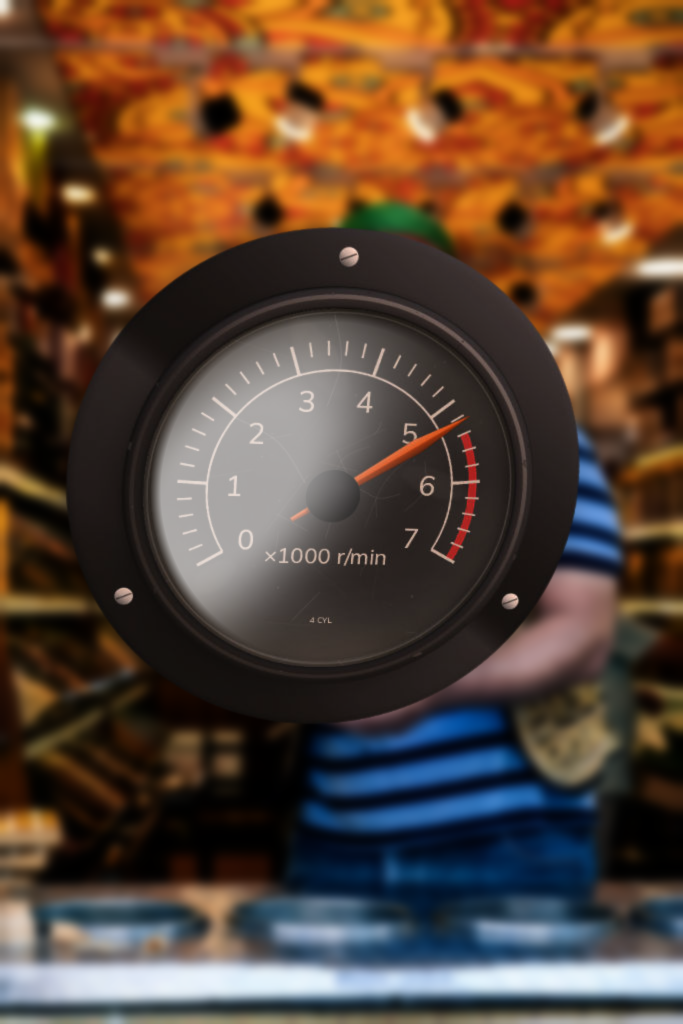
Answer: 5200 (rpm)
